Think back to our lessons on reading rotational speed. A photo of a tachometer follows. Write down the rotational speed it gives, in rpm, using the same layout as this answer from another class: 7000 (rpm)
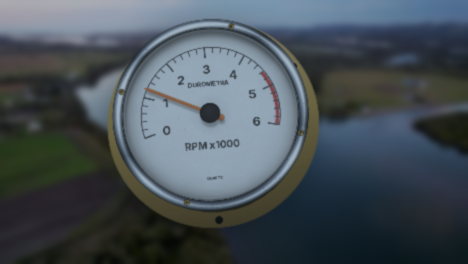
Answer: 1200 (rpm)
